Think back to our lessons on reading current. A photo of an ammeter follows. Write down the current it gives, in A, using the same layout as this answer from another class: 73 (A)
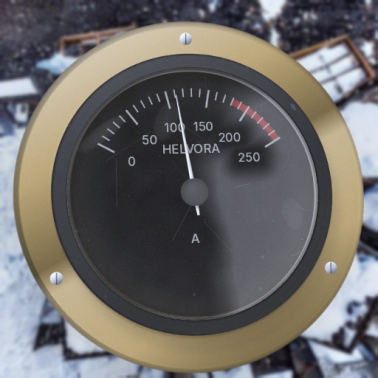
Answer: 110 (A)
